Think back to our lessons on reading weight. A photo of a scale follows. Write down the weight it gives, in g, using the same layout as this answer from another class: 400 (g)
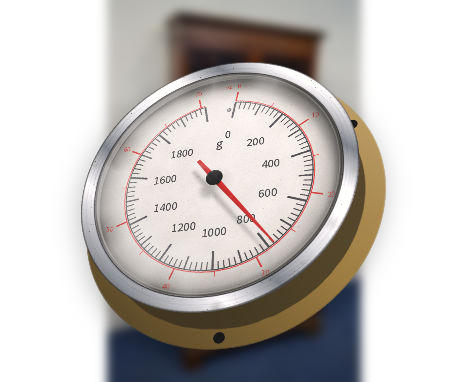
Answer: 780 (g)
